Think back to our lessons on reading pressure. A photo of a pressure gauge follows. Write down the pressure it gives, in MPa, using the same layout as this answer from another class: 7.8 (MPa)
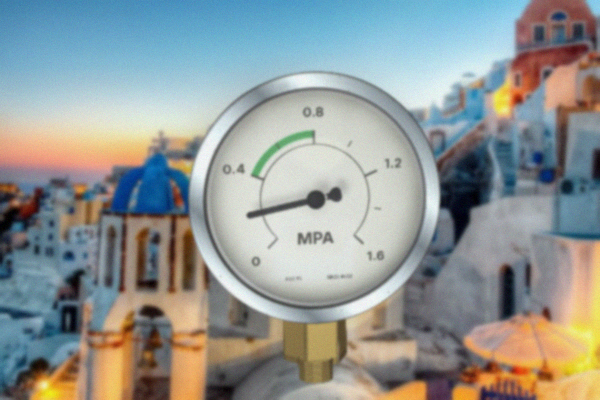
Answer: 0.2 (MPa)
